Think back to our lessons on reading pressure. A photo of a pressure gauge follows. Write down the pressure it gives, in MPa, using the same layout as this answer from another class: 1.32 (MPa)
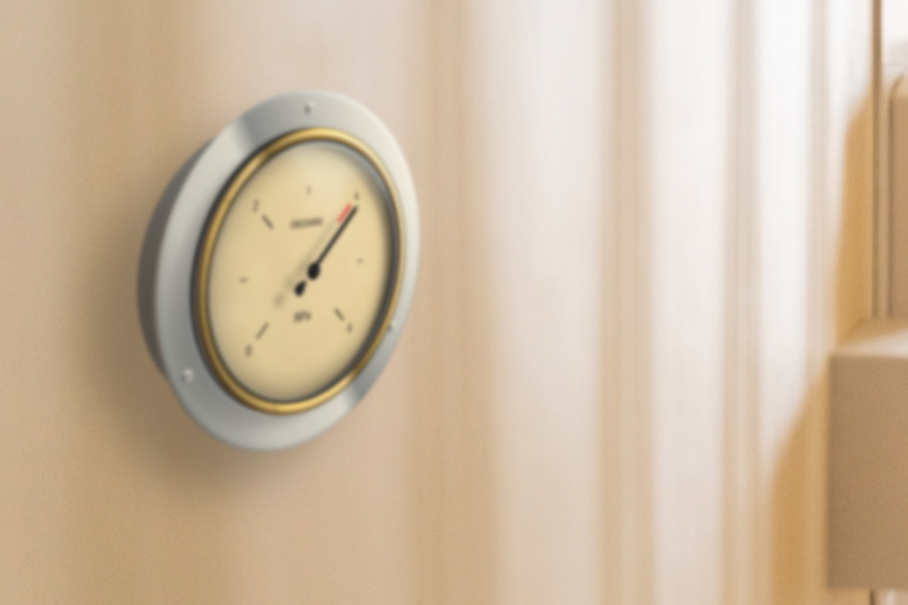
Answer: 4 (MPa)
